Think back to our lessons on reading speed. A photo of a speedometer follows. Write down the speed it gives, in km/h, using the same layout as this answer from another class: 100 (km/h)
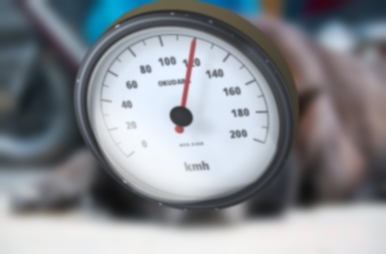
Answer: 120 (km/h)
